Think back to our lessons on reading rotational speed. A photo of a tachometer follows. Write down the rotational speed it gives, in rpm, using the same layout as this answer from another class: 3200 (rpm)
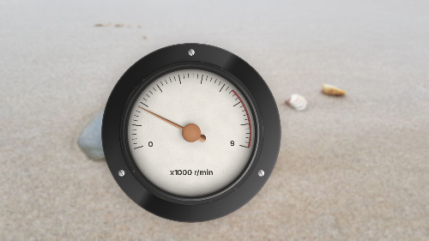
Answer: 1800 (rpm)
